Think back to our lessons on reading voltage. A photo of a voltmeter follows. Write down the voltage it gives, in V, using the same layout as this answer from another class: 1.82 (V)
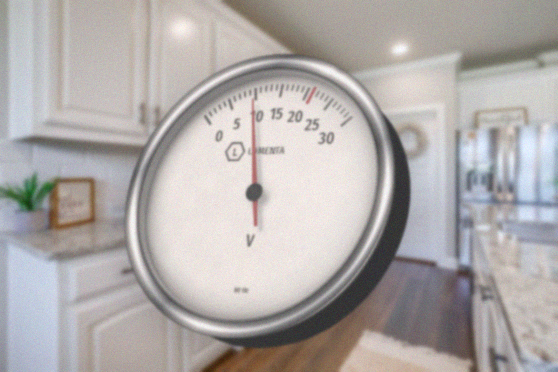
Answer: 10 (V)
